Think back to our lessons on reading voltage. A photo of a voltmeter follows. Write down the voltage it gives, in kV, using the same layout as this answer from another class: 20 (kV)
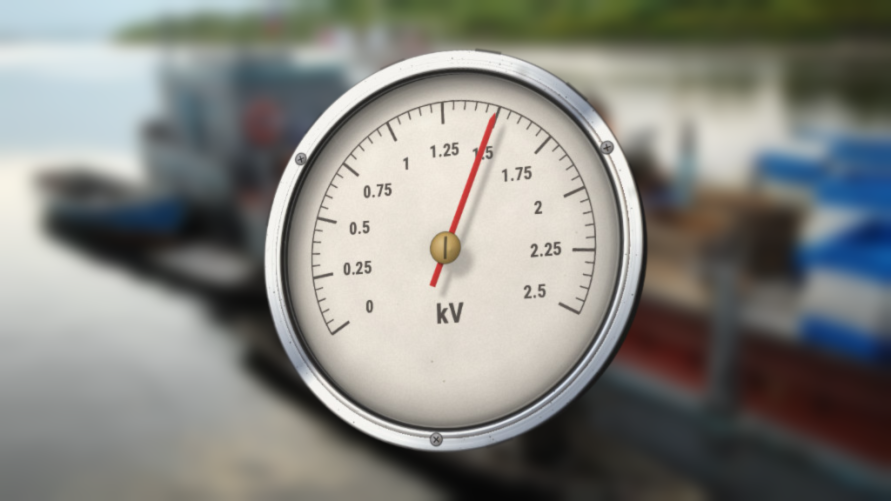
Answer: 1.5 (kV)
